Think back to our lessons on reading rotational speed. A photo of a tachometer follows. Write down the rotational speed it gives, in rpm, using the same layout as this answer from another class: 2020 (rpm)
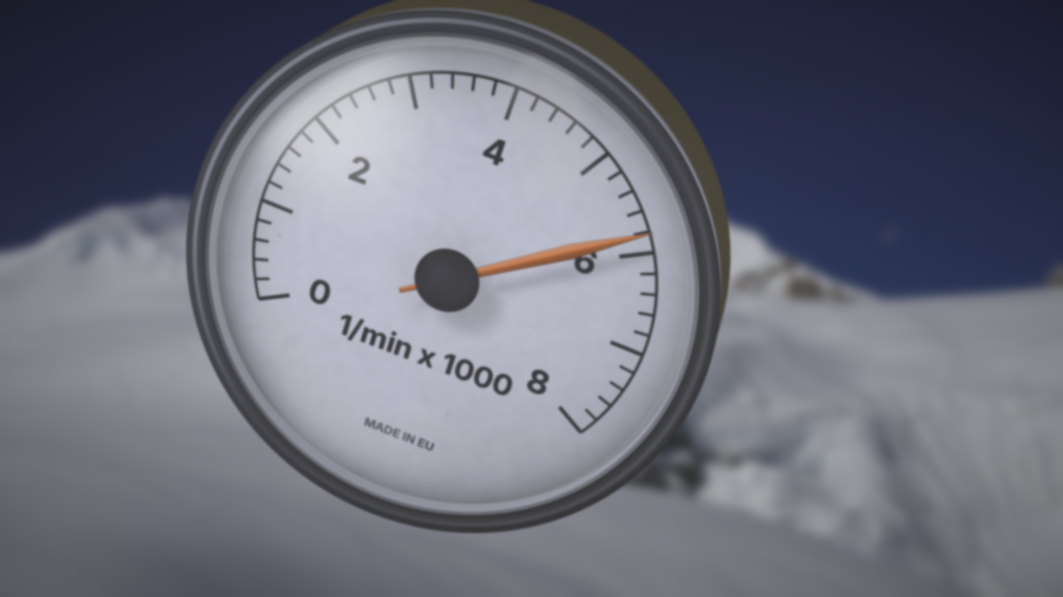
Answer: 5800 (rpm)
